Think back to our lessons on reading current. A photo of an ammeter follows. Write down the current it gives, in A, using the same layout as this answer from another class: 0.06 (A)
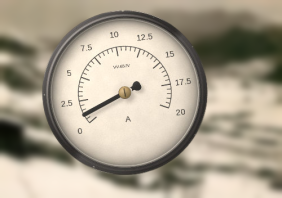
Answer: 1 (A)
